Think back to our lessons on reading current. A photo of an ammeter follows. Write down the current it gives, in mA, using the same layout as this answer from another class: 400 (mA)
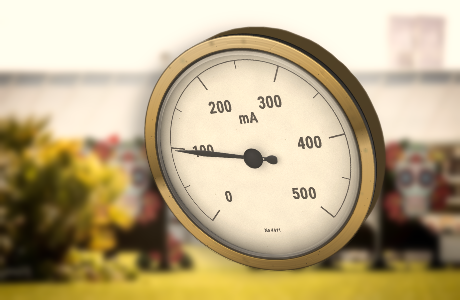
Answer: 100 (mA)
